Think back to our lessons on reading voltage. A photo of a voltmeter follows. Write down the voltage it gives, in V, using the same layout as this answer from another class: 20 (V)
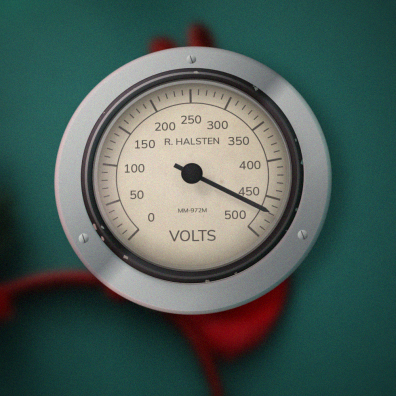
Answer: 470 (V)
